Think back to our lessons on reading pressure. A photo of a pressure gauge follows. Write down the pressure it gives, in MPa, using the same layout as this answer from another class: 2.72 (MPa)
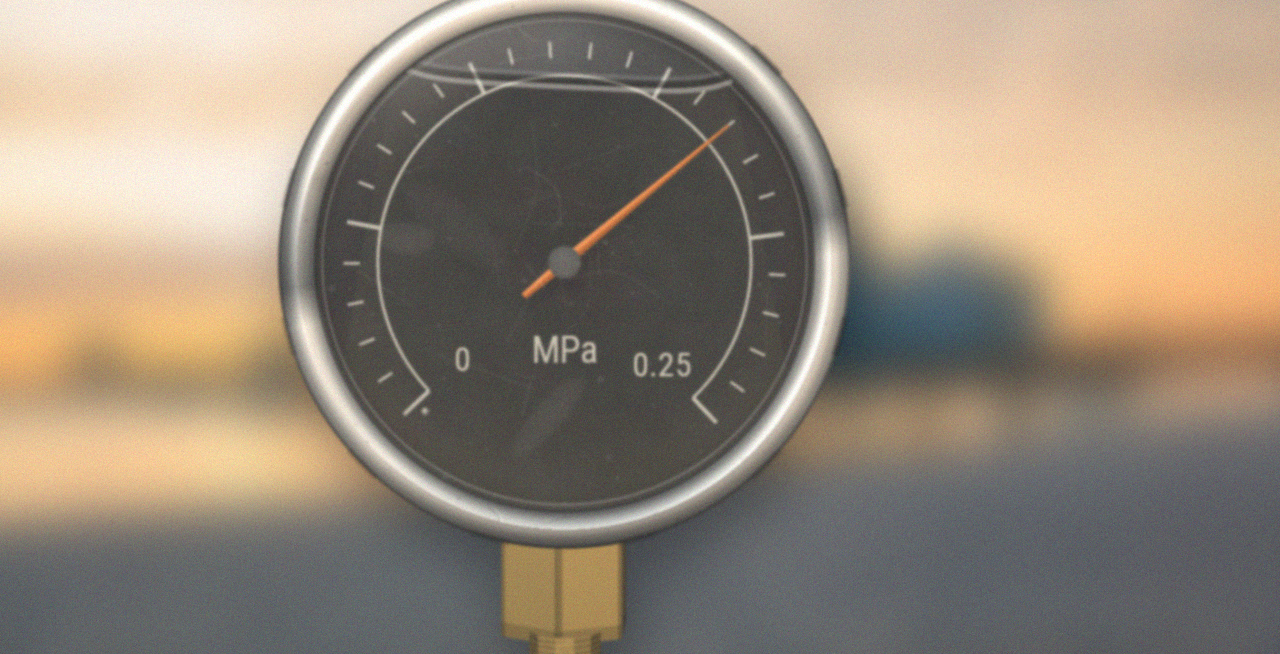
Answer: 0.17 (MPa)
